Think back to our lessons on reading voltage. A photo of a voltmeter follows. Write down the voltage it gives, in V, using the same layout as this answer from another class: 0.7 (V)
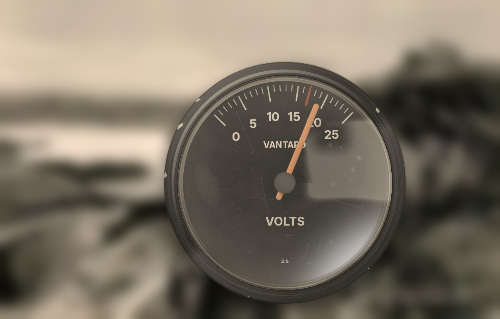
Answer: 19 (V)
